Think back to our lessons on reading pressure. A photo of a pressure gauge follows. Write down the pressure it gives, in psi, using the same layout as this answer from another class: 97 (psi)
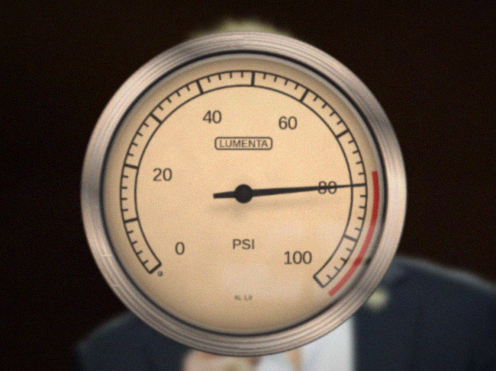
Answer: 80 (psi)
